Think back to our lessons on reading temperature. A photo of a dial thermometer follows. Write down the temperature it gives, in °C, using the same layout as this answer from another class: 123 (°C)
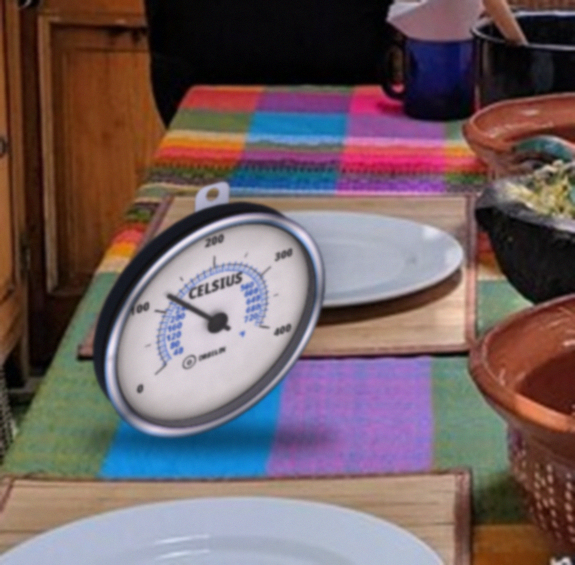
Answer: 125 (°C)
